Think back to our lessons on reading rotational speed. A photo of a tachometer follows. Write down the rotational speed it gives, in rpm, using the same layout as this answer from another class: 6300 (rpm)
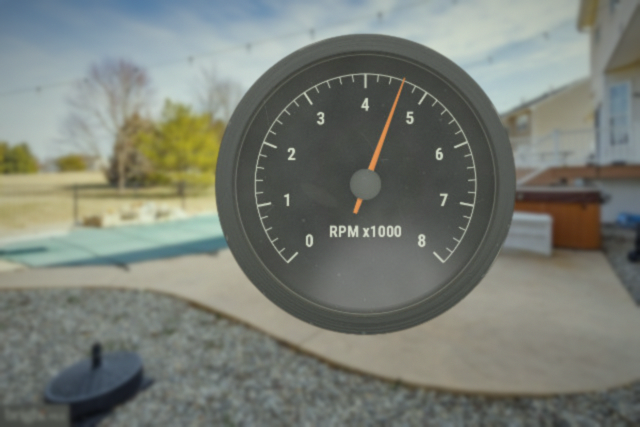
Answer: 4600 (rpm)
